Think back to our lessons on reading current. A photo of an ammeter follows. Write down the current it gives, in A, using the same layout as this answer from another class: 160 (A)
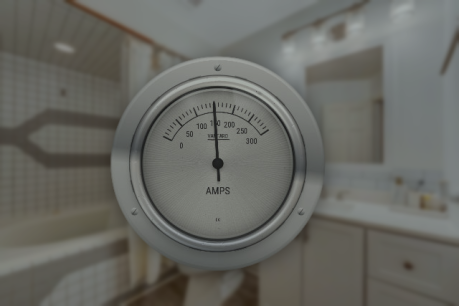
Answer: 150 (A)
